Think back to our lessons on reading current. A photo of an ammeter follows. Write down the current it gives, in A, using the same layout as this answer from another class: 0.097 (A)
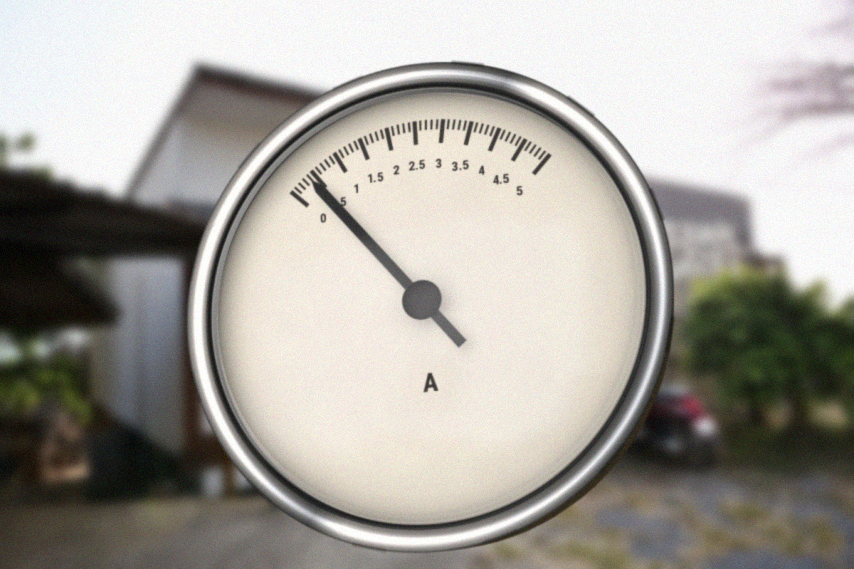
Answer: 0.4 (A)
